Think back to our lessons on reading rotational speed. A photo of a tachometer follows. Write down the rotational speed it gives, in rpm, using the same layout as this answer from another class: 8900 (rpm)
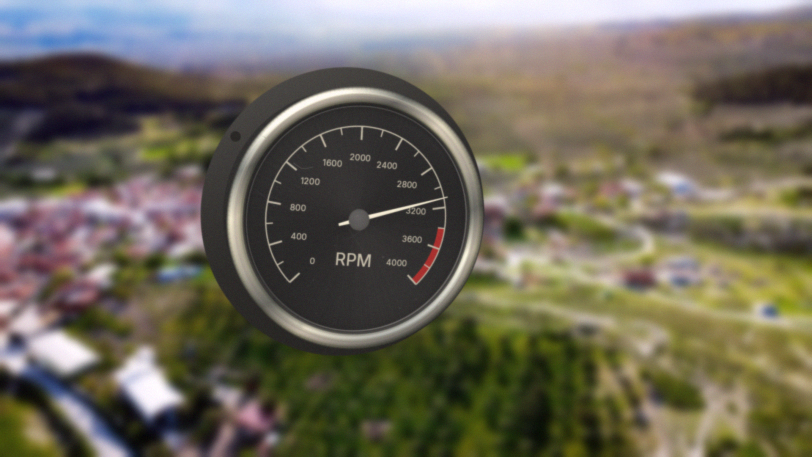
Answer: 3100 (rpm)
